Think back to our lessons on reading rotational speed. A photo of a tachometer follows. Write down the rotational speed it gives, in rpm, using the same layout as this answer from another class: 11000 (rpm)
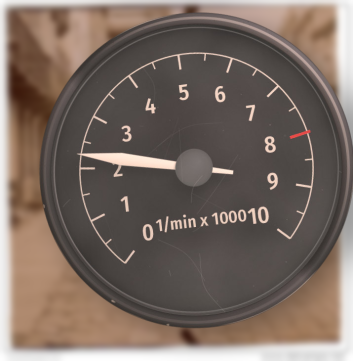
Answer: 2250 (rpm)
